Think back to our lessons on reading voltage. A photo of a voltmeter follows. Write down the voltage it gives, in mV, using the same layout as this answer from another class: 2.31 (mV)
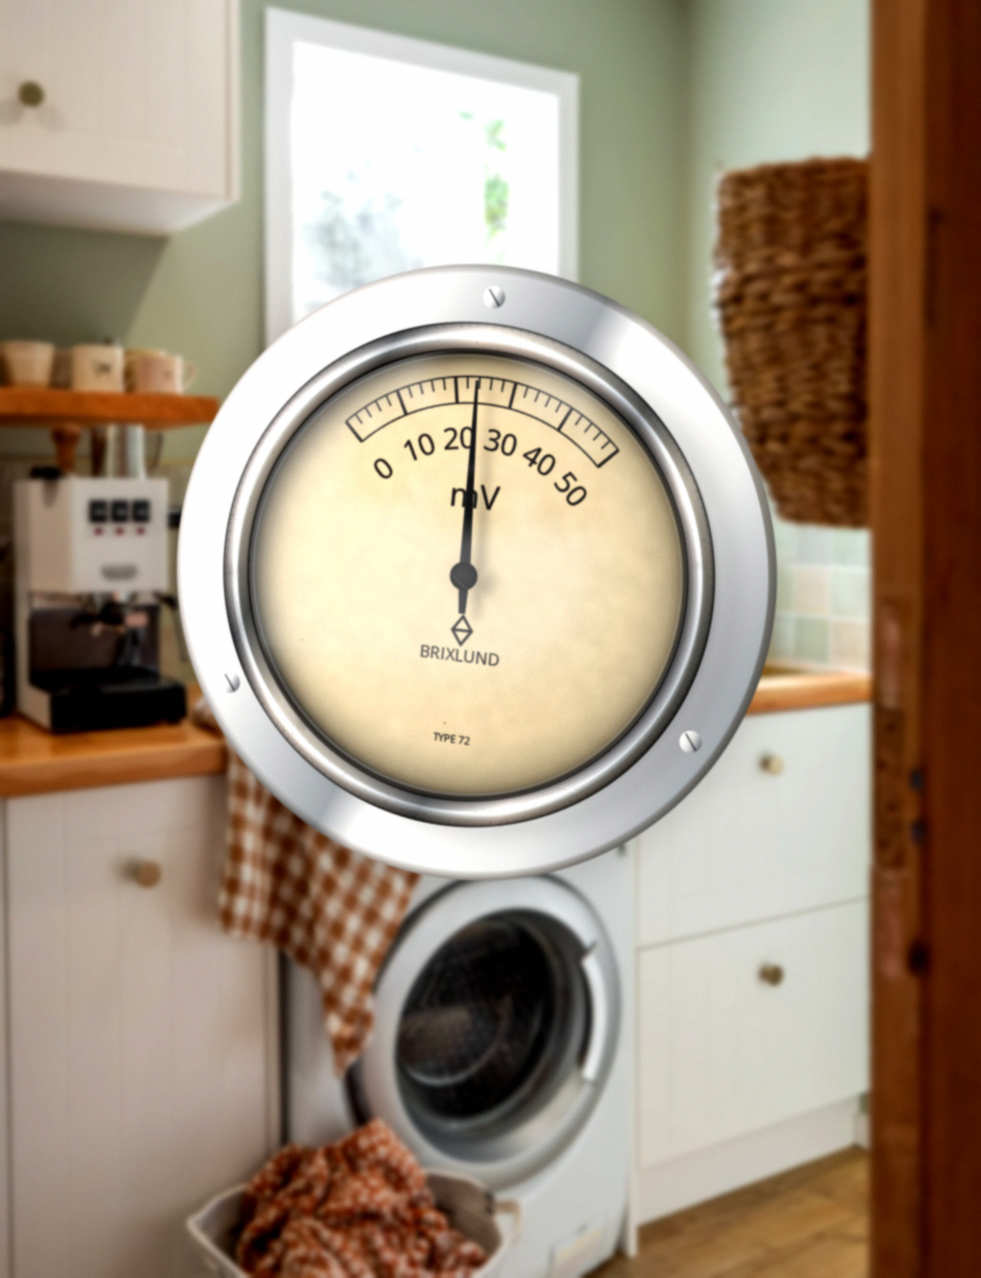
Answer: 24 (mV)
